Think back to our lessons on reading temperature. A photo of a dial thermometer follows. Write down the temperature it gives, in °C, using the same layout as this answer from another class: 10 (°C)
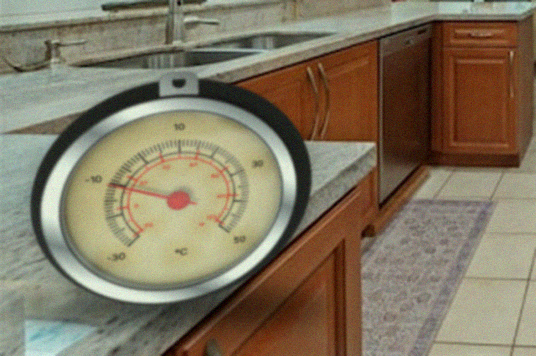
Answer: -10 (°C)
